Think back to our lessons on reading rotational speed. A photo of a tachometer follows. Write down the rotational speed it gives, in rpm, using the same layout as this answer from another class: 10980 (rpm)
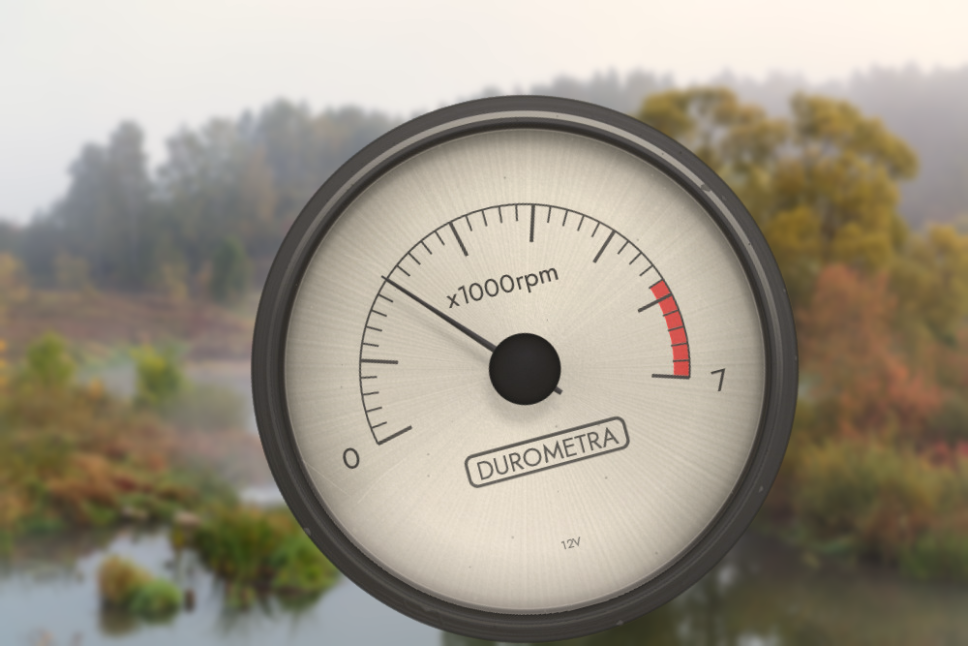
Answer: 2000 (rpm)
